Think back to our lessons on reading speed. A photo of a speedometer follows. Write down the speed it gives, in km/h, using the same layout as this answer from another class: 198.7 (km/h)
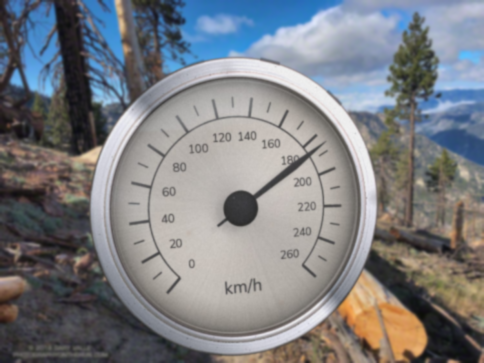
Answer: 185 (km/h)
